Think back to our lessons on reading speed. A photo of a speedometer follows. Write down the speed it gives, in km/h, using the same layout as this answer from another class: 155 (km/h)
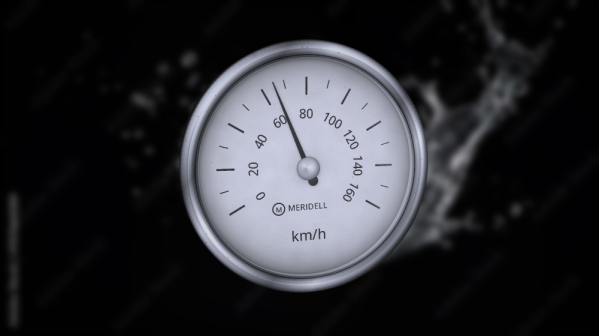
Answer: 65 (km/h)
